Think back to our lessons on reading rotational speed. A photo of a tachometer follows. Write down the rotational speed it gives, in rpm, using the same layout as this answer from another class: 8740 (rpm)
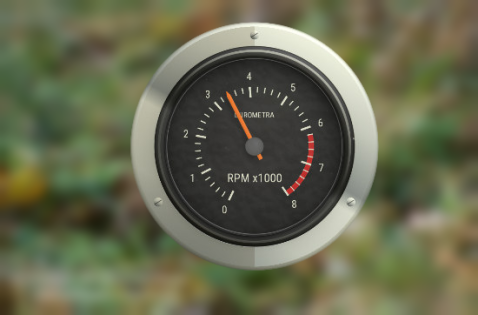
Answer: 3400 (rpm)
